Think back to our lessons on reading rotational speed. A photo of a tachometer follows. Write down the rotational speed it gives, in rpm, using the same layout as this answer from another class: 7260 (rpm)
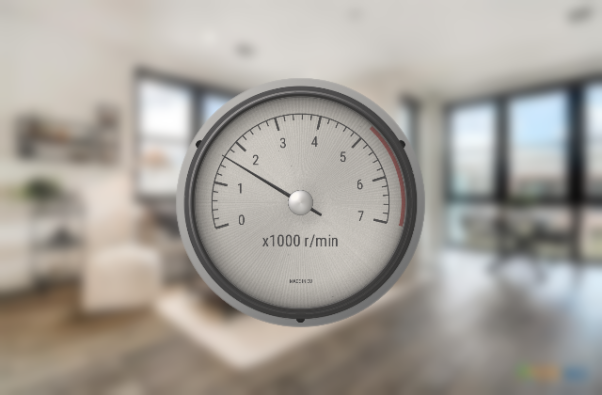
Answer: 1600 (rpm)
